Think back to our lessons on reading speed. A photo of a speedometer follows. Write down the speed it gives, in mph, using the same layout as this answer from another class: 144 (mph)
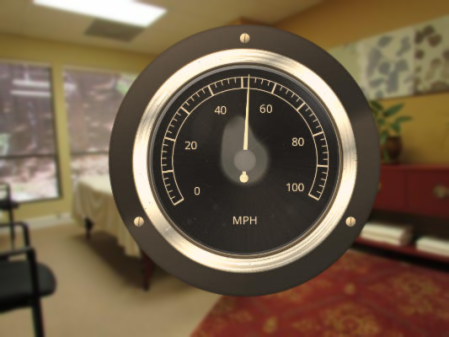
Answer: 52 (mph)
